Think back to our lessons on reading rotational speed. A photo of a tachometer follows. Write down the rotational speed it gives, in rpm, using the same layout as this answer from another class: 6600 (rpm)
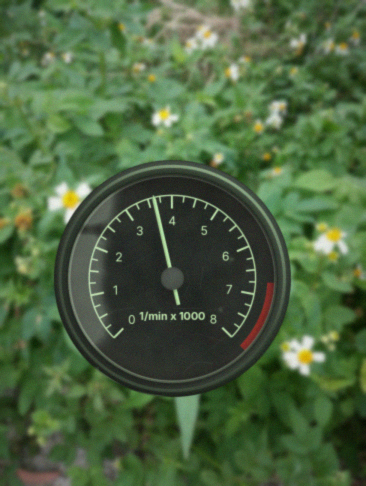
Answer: 3625 (rpm)
